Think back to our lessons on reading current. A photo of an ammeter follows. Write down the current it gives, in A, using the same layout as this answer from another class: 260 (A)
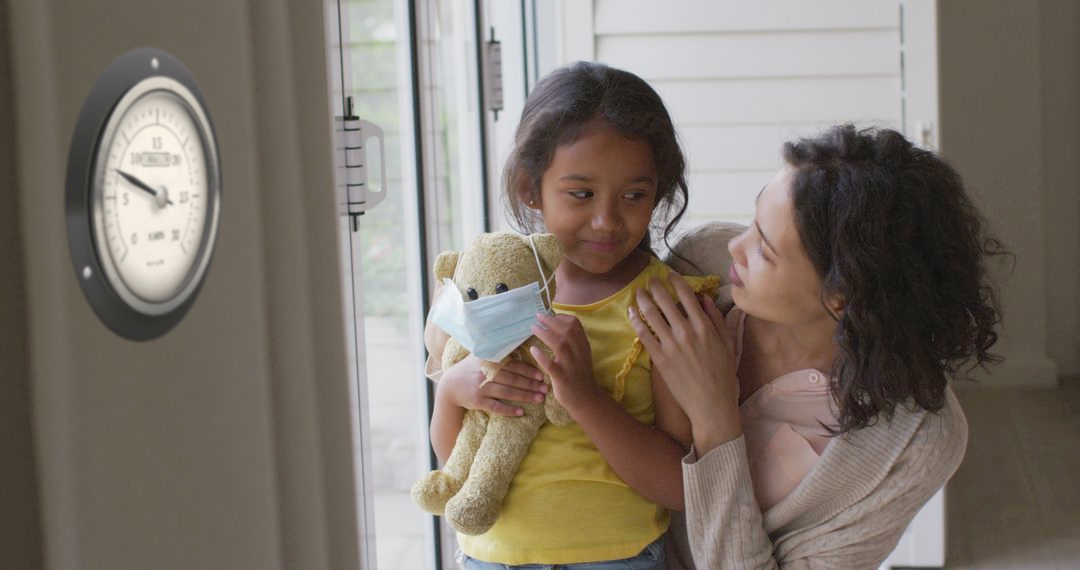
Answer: 7 (A)
